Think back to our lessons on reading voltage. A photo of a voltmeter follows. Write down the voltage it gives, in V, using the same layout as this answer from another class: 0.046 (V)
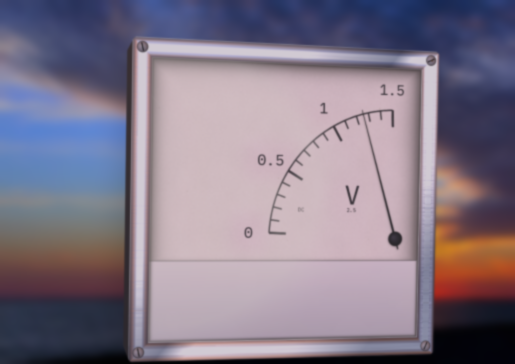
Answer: 1.25 (V)
